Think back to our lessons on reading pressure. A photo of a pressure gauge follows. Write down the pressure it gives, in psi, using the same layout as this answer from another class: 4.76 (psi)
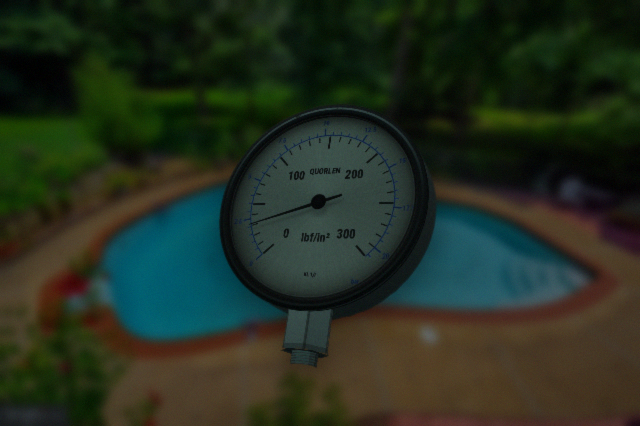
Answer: 30 (psi)
